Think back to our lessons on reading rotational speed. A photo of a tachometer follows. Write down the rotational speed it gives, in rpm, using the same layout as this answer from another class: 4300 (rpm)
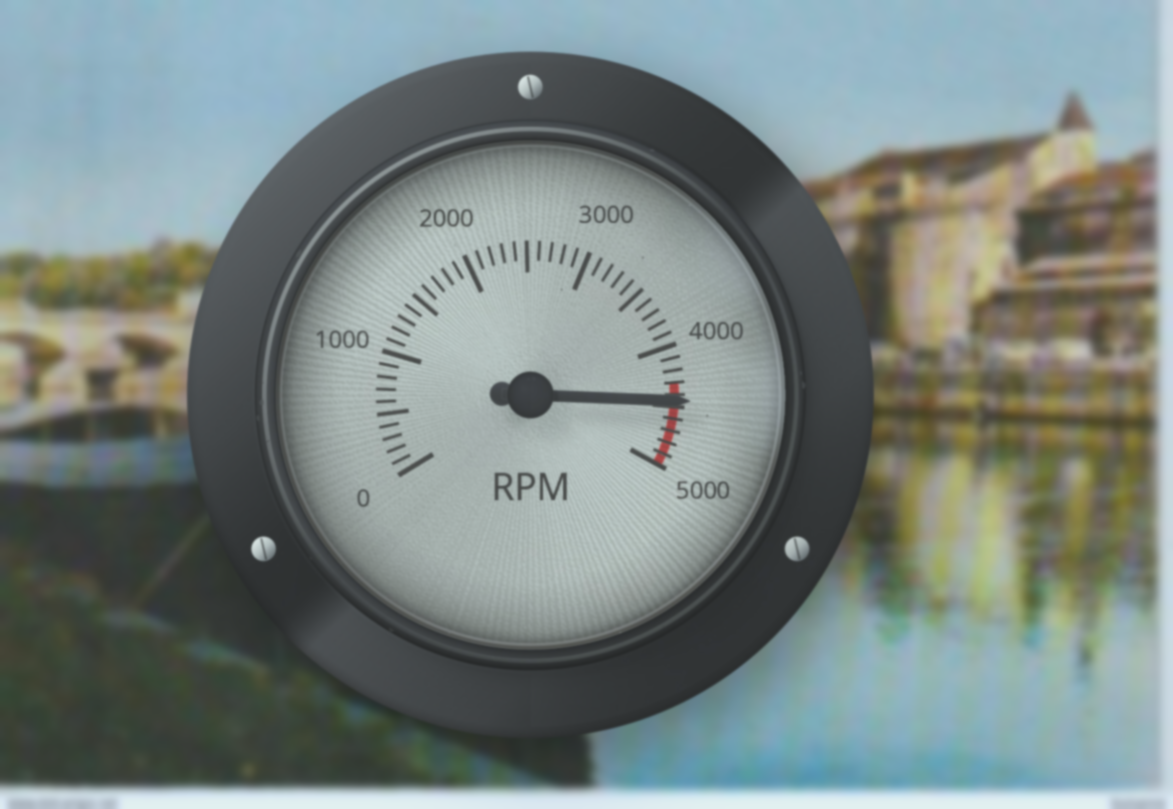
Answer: 4450 (rpm)
